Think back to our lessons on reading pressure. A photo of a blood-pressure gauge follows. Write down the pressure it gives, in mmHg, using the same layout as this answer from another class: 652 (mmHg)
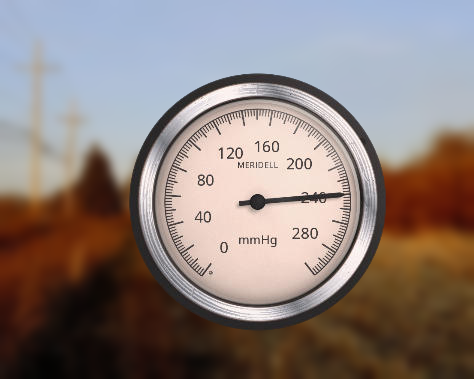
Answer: 240 (mmHg)
